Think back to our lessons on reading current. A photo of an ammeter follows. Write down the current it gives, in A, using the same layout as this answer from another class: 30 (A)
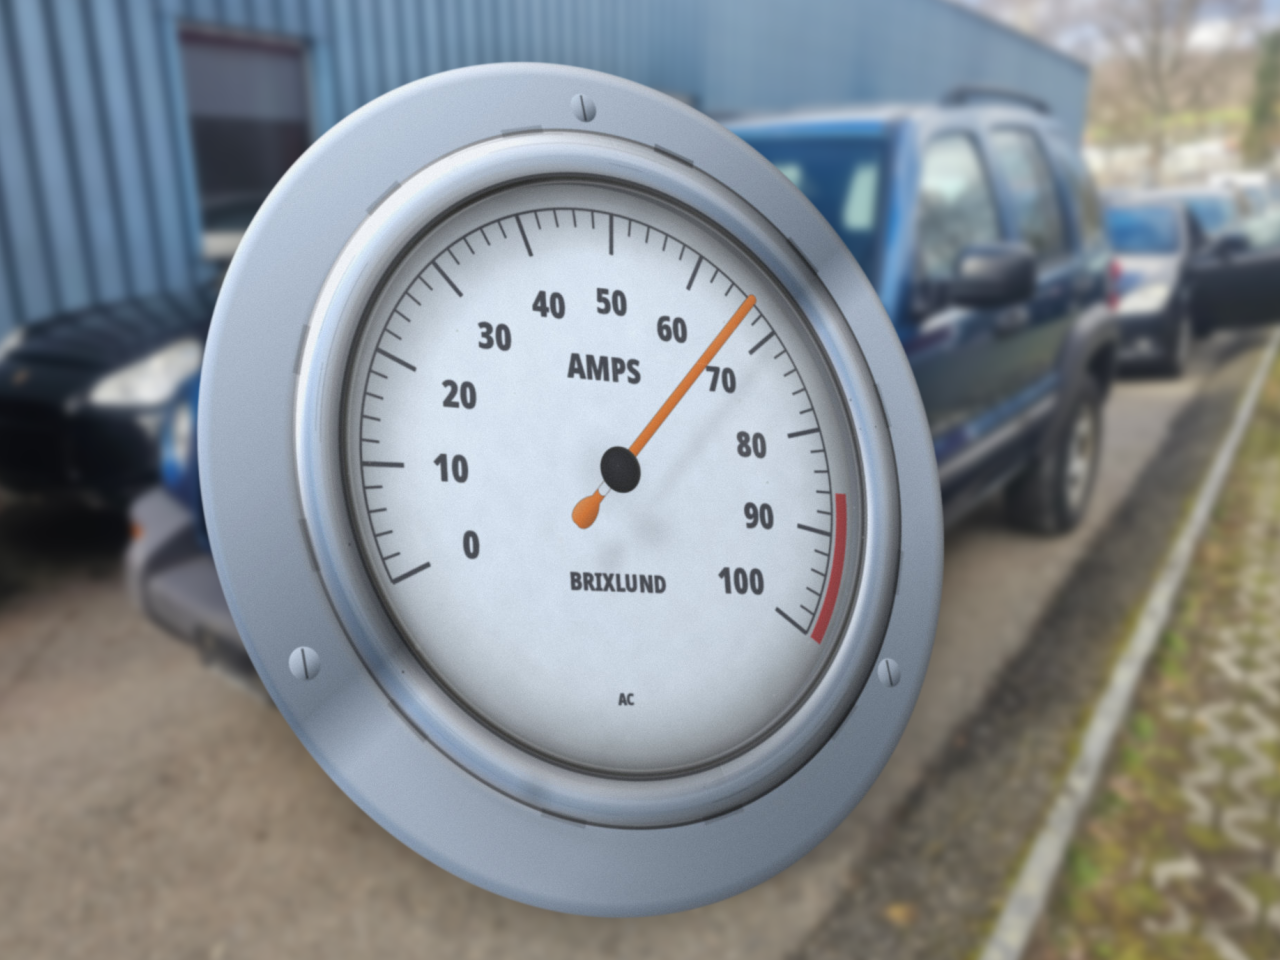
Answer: 66 (A)
